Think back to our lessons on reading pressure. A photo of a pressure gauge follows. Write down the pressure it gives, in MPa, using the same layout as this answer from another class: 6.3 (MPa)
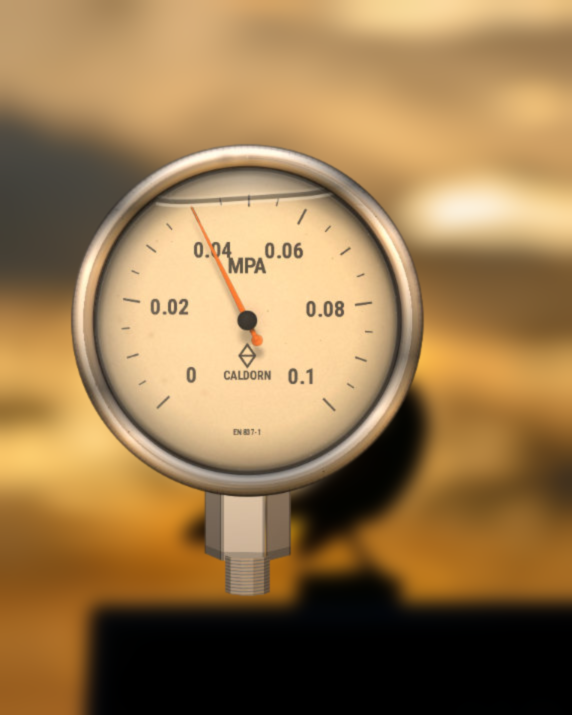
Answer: 0.04 (MPa)
